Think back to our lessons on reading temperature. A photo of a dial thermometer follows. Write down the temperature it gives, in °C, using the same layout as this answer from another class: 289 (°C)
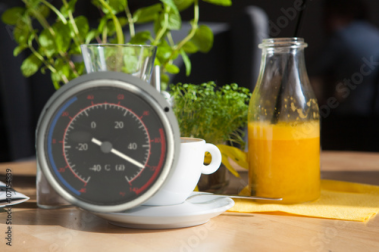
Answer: 50 (°C)
